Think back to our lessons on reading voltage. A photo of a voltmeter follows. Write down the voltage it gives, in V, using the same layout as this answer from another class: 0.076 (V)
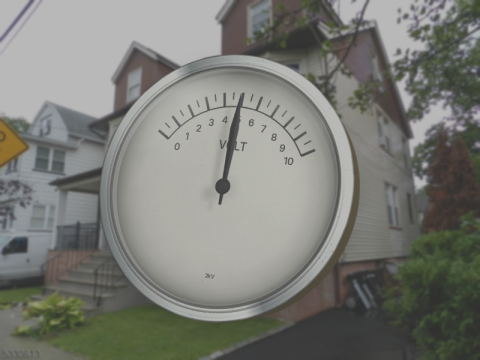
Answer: 5 (V)
